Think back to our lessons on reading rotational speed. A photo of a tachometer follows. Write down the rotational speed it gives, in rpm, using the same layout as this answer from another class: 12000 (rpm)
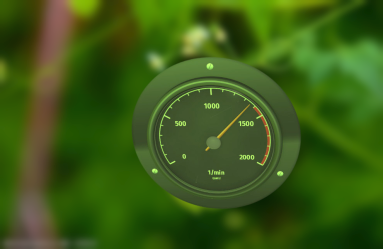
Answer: 1350 (rpm)
